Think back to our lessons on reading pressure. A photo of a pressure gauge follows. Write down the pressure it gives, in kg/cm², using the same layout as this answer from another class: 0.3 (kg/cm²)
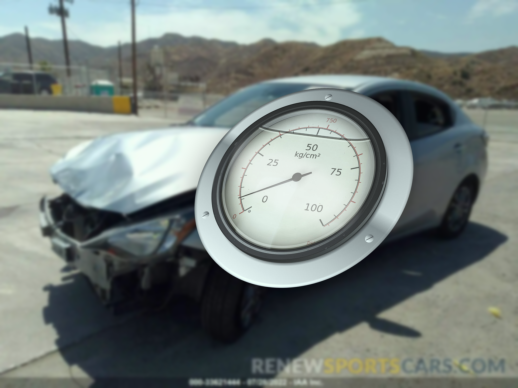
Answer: 5 (kg/cm²)
